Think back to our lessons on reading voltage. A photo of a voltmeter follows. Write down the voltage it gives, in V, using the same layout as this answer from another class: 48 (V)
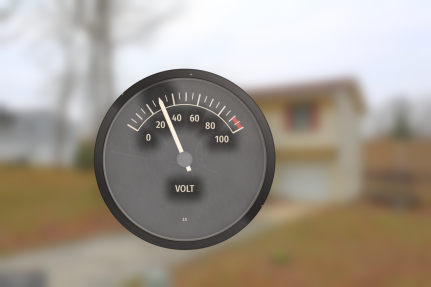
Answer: 30 (V)
